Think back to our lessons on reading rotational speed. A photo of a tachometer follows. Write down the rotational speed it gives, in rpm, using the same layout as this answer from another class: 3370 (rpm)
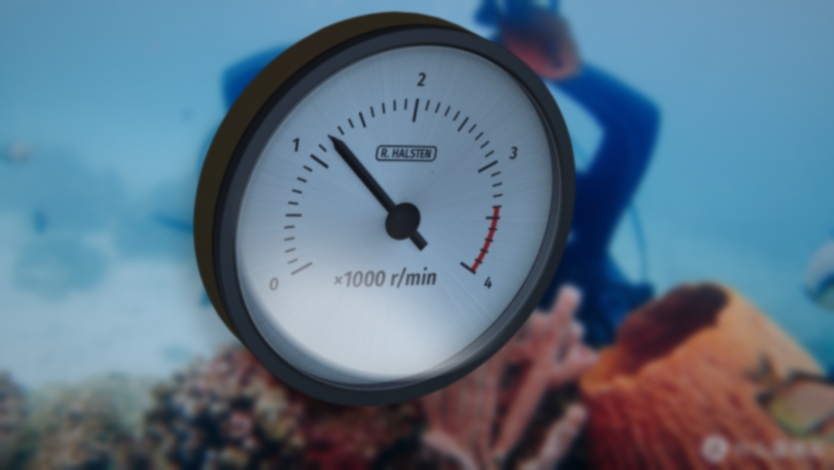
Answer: 1200 (rpm)
